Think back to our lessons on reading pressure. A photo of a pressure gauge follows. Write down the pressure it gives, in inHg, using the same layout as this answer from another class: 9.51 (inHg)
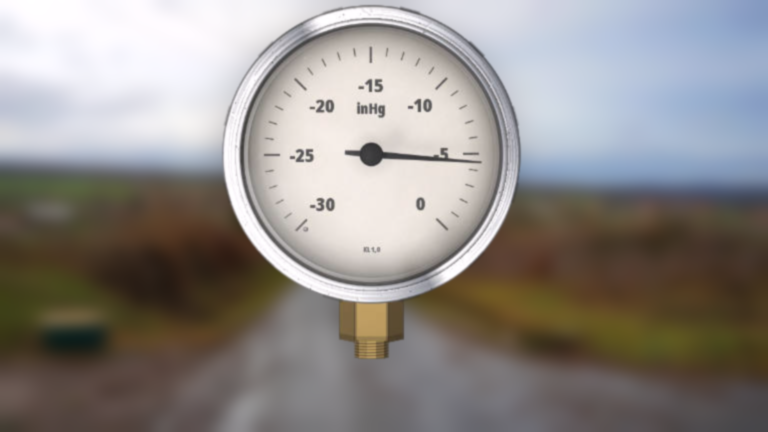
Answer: -4.5 (inHg)
